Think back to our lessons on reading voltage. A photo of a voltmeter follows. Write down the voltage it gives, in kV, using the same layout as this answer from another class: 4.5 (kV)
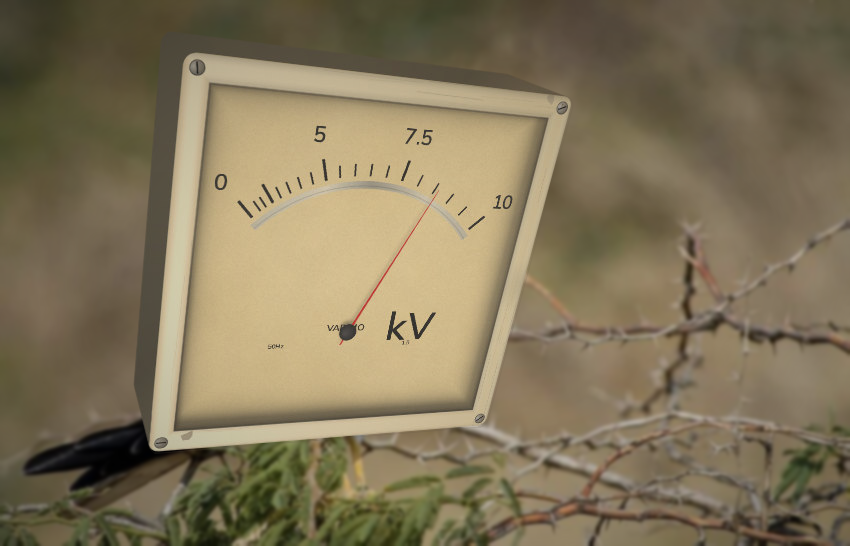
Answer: 8.5 (kV)
